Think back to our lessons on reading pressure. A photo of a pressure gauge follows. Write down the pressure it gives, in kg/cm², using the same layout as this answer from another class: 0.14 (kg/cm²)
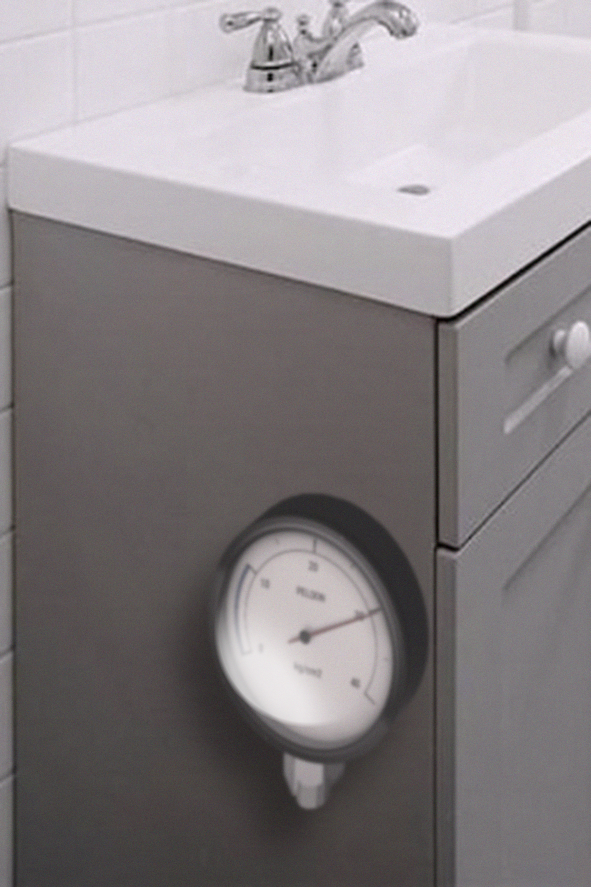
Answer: 30 (kg/cm²)
